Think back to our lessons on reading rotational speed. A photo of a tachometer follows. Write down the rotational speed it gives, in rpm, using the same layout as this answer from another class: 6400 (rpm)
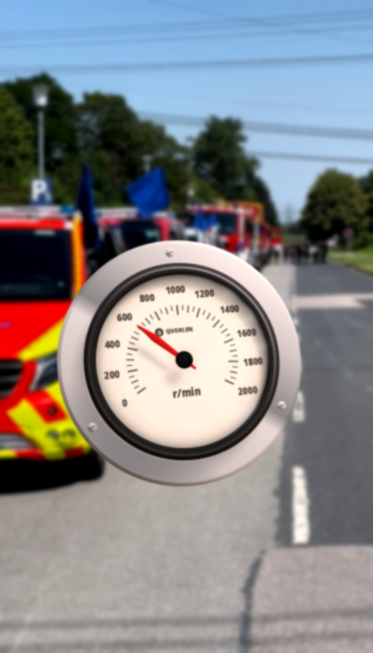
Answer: 600 (rpm)
